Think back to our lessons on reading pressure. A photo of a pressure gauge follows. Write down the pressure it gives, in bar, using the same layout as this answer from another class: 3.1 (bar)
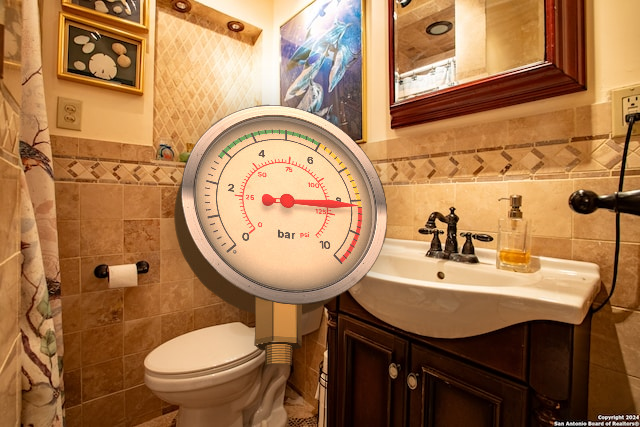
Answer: 8.2 (bar)
